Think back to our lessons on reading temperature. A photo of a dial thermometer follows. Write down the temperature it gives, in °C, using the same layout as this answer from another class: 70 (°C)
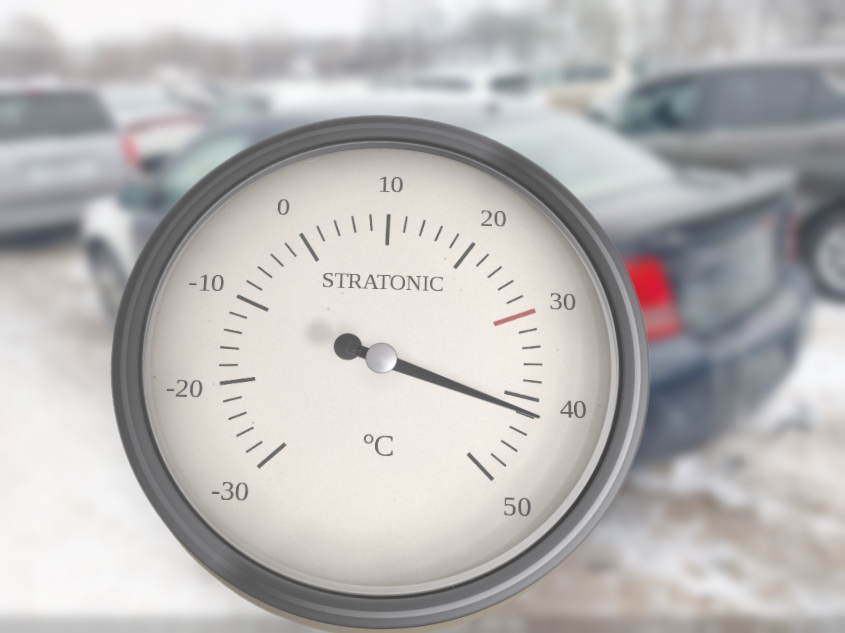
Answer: 42 (°C)
